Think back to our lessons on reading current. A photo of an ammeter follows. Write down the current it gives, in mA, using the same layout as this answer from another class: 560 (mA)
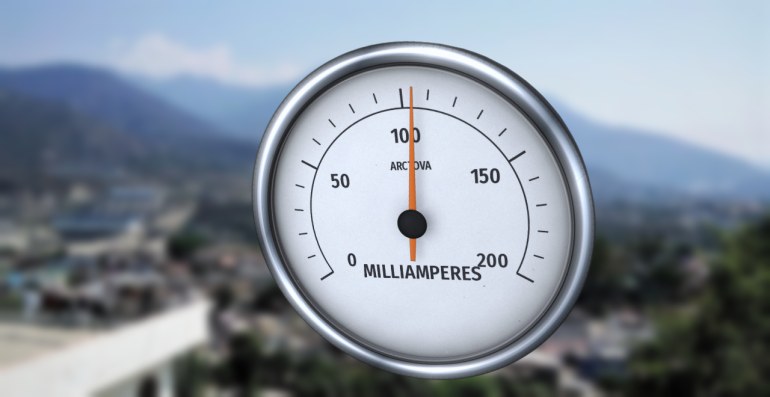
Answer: 105 (mA)
